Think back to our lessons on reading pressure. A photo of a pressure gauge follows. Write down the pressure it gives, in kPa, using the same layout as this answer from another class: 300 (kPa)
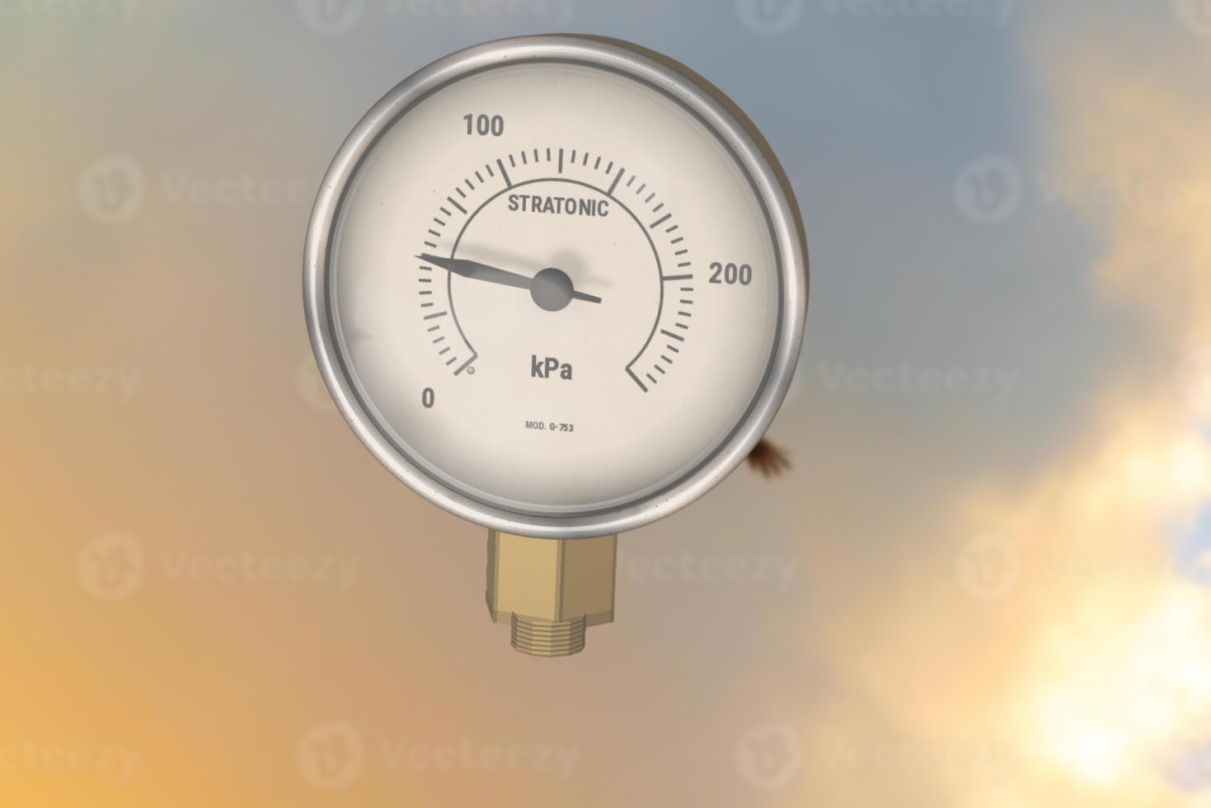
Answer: 50 (kPa)
